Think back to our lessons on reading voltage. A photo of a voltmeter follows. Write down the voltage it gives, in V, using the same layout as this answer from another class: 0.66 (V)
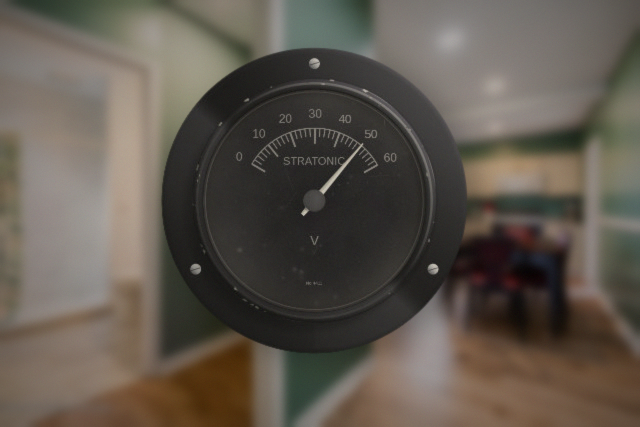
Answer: 50 (V)
